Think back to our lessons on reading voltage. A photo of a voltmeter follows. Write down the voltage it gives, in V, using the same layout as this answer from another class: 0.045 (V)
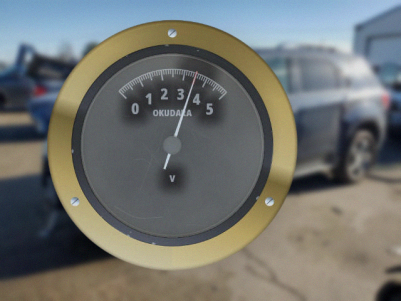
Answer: 3.5 (V)
